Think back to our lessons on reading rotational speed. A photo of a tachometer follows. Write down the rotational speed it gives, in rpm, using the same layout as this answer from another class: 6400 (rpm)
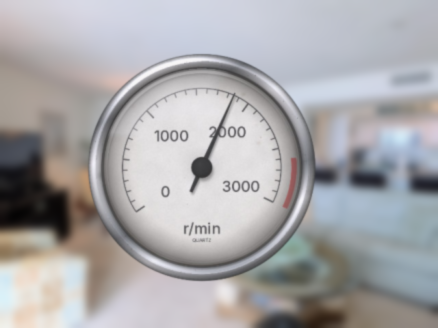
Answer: 1850 (rpm)
